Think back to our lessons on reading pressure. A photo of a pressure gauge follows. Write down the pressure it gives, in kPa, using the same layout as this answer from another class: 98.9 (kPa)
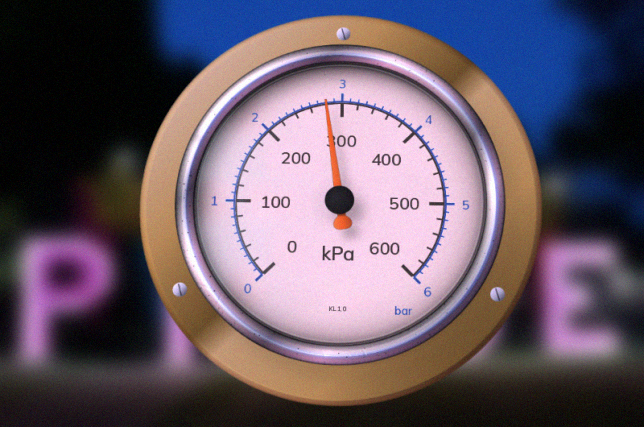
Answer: 280 (kPa)
